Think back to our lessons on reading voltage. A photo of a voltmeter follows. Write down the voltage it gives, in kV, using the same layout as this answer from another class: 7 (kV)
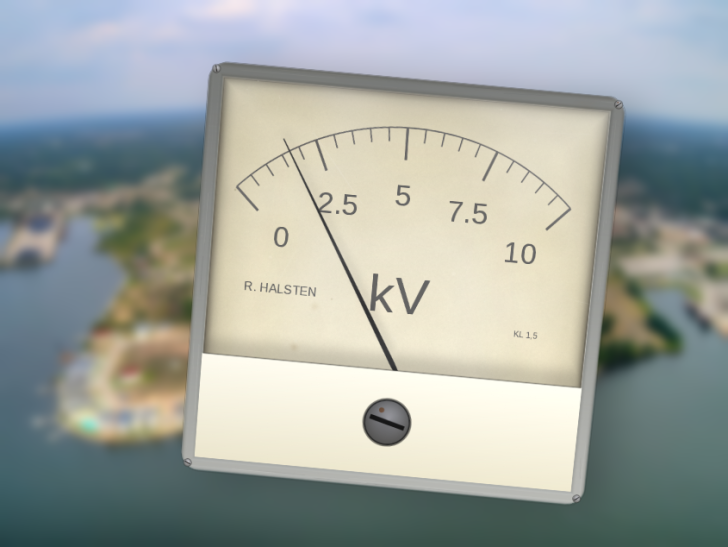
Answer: 1.75 (kV)
